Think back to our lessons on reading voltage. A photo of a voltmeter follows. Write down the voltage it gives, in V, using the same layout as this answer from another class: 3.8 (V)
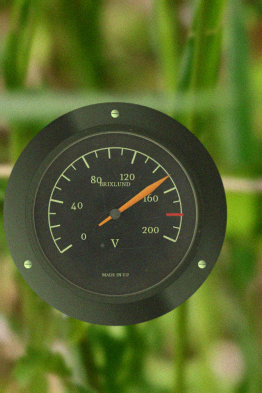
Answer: 150 (V)
